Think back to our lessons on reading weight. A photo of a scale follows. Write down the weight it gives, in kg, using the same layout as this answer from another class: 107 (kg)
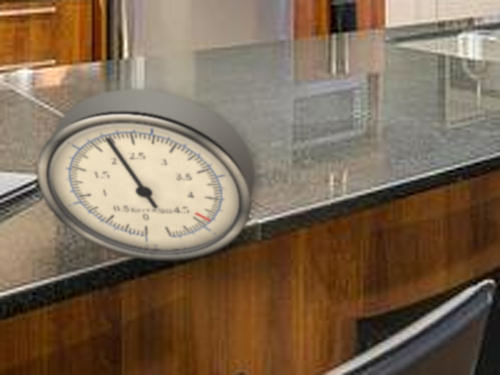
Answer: 2.25 (kg)
